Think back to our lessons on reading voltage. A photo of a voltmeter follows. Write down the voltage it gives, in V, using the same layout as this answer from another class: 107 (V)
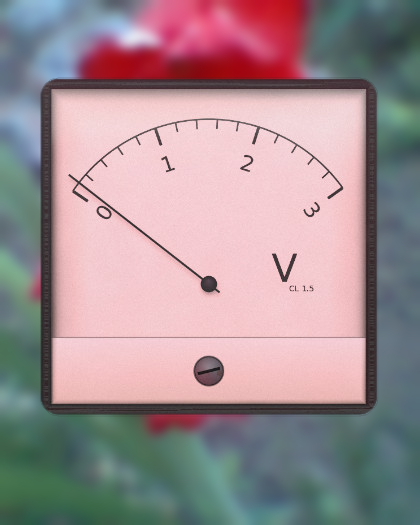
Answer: 0.1 (V)
